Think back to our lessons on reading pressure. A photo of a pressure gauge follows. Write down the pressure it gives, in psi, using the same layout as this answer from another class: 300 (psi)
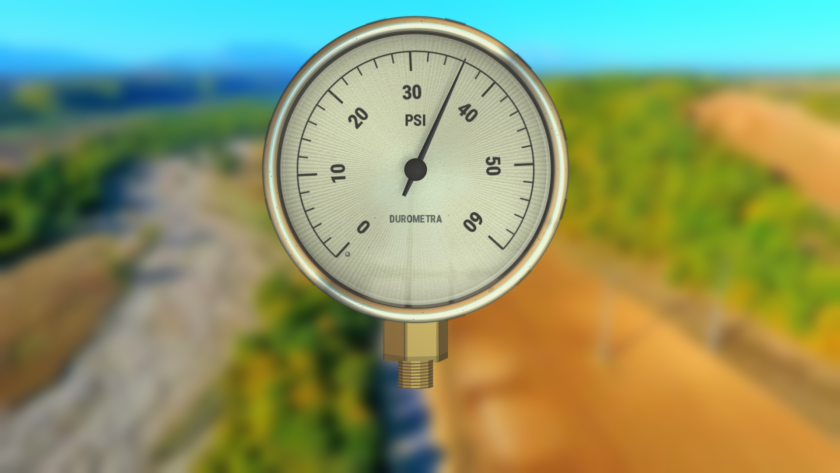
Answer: 36 (psi)
